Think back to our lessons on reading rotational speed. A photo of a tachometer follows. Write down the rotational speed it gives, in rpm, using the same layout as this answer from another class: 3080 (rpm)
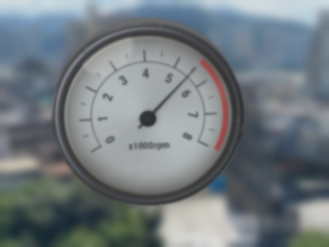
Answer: 5500 (rpm)
